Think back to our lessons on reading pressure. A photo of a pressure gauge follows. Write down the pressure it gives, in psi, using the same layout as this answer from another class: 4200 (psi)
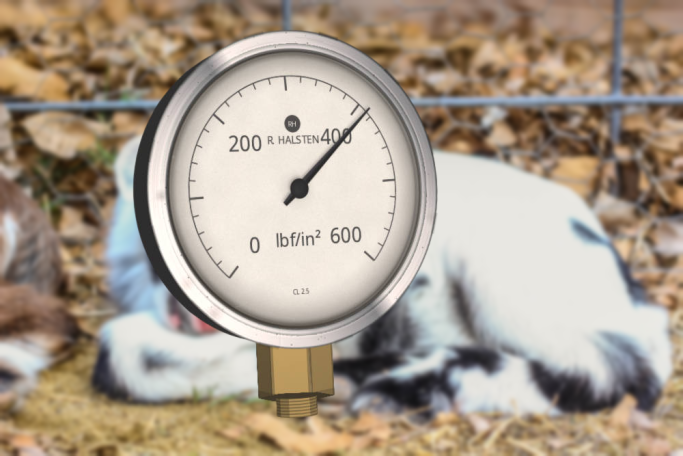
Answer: 410 (psi)
